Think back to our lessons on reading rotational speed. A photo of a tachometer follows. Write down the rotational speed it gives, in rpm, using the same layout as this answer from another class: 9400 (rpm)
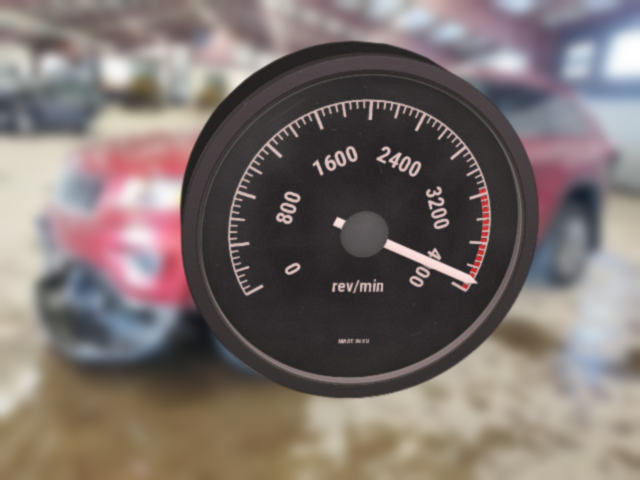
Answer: 3900 (rpm)
